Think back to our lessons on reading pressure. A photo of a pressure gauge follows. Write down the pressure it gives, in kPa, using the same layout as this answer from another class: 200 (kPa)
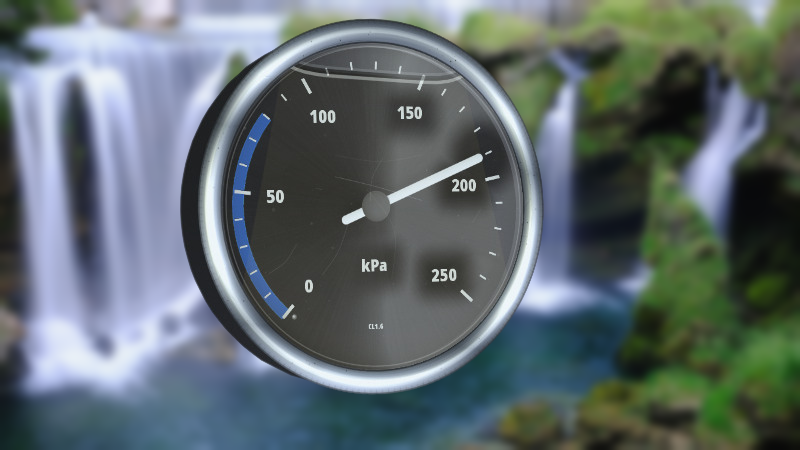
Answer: 190 (kPa)
